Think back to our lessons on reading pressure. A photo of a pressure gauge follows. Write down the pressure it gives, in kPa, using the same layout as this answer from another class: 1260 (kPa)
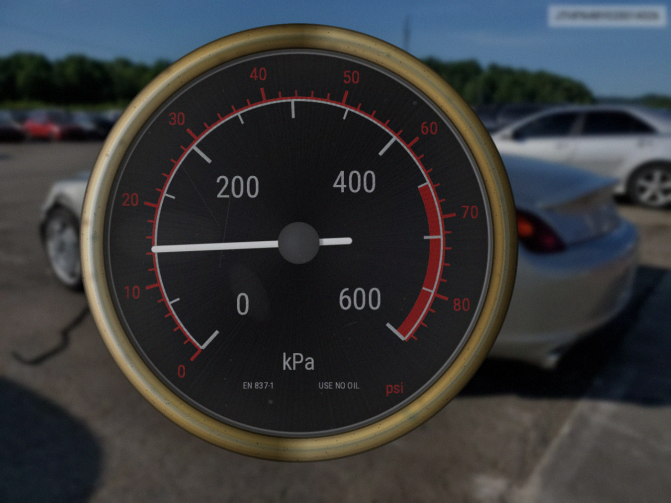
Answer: 100 (kPa)
